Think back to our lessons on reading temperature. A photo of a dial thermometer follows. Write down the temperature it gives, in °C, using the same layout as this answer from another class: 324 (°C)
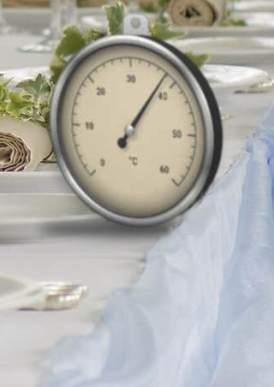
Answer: 38 (°C)
